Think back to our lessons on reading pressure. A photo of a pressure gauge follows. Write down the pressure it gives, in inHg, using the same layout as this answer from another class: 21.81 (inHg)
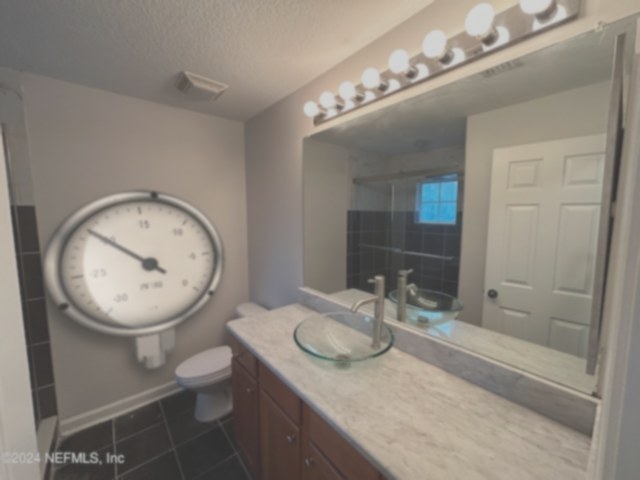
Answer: -20 (inHg)
